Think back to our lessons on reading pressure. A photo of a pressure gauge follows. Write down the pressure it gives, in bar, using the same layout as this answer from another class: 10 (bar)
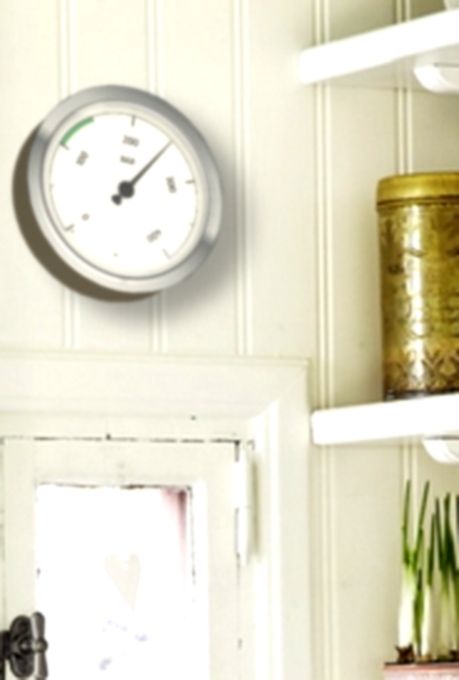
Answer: 250 (bar)
